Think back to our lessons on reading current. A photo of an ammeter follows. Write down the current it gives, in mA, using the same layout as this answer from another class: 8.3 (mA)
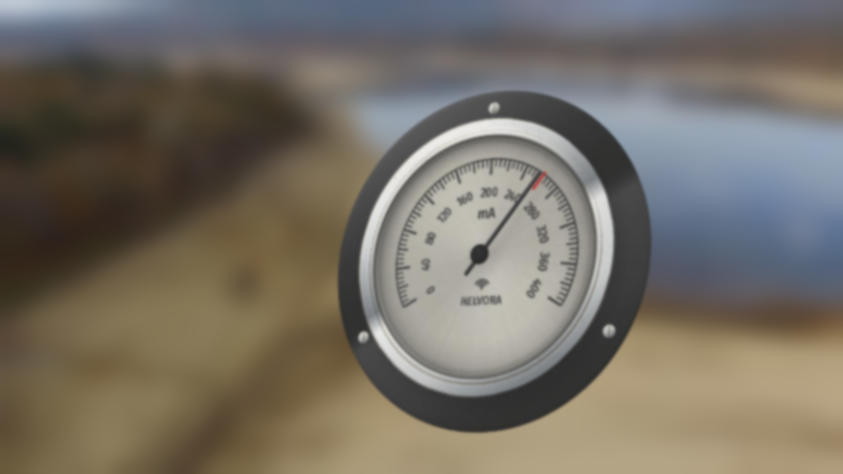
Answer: 260 (mA)
